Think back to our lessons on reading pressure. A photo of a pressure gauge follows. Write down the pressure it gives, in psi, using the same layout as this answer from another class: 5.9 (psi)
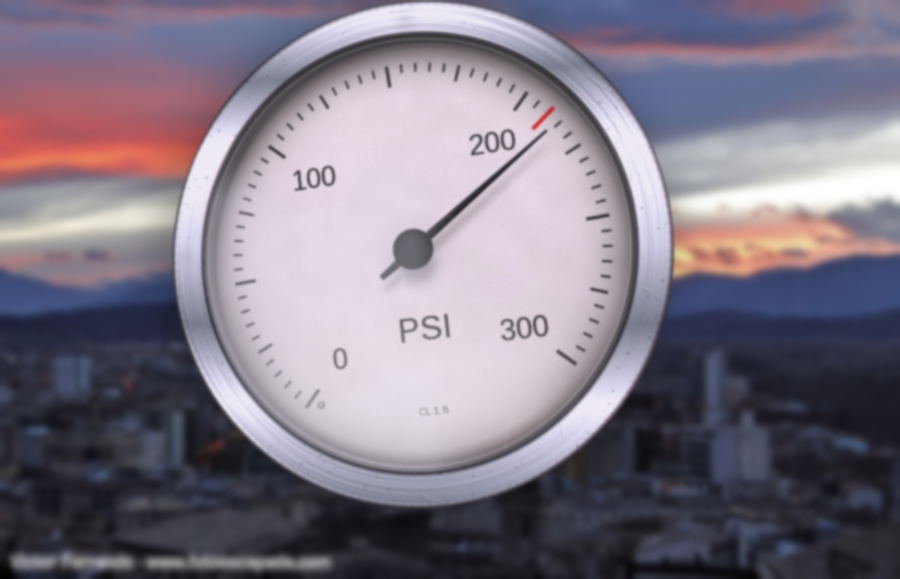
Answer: 215 (psi)
